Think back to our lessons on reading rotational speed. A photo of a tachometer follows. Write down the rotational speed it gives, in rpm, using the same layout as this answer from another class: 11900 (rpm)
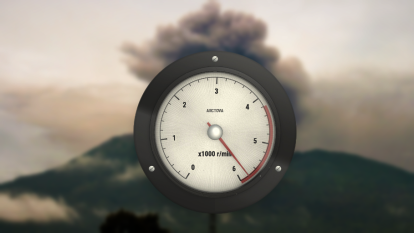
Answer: 5800 (rpm)
